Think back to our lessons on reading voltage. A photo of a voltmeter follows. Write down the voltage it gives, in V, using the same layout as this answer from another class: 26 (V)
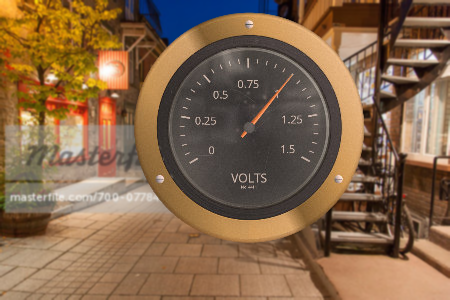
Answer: 1 (V)
